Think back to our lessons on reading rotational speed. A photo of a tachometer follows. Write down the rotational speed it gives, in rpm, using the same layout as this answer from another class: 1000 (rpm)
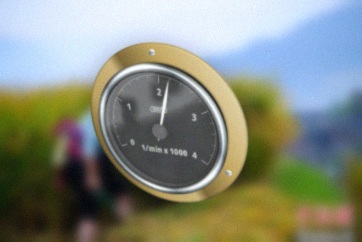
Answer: 2200 (rpm)
